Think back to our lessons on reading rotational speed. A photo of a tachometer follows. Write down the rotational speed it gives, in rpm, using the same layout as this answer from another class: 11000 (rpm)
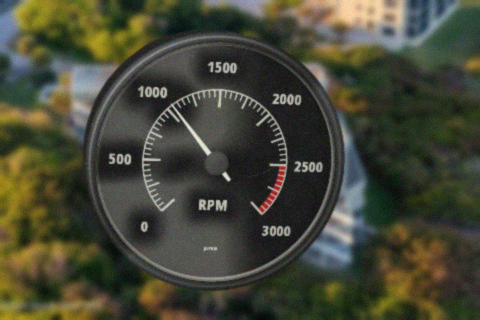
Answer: 1050 (rpm)
